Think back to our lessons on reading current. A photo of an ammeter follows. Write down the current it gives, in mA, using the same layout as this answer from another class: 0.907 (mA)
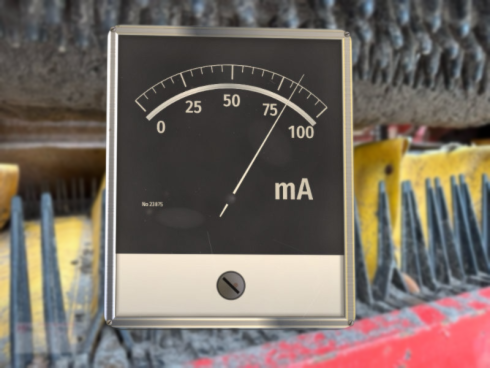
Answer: 82.5 (mA)
